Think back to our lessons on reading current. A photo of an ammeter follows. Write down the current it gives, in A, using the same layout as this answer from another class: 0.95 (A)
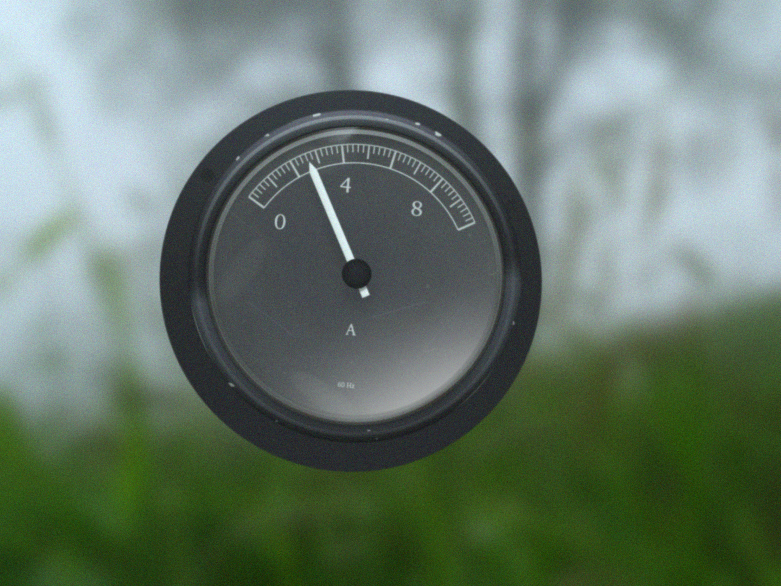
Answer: 2.6 (A)
